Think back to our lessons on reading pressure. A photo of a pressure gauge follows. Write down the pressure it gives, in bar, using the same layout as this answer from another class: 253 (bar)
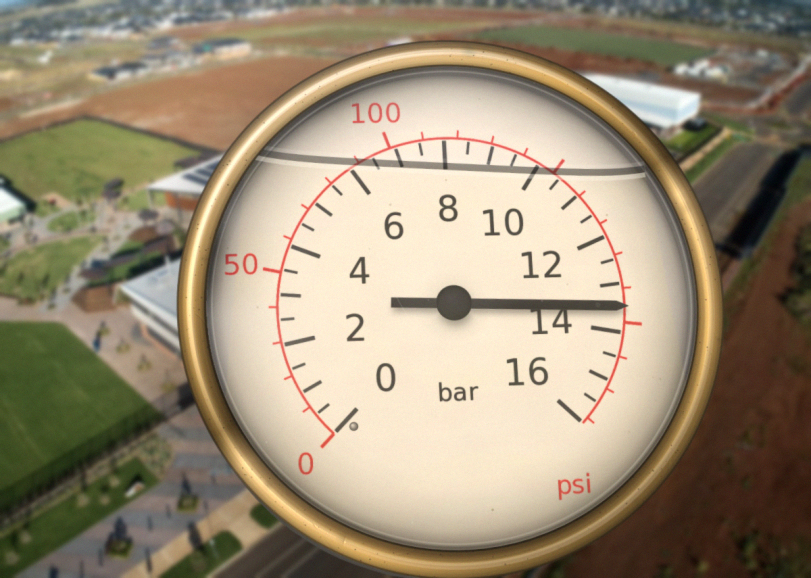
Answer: 13.5 (bar)
